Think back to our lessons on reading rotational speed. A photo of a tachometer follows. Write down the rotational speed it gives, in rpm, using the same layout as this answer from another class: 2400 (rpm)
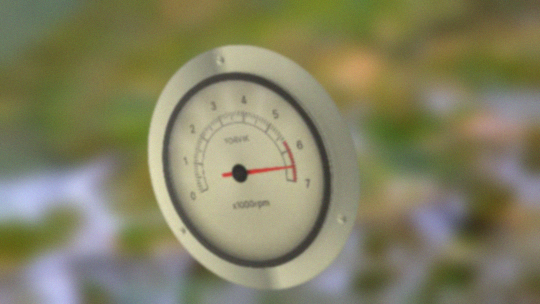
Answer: 6500 (rpm)
